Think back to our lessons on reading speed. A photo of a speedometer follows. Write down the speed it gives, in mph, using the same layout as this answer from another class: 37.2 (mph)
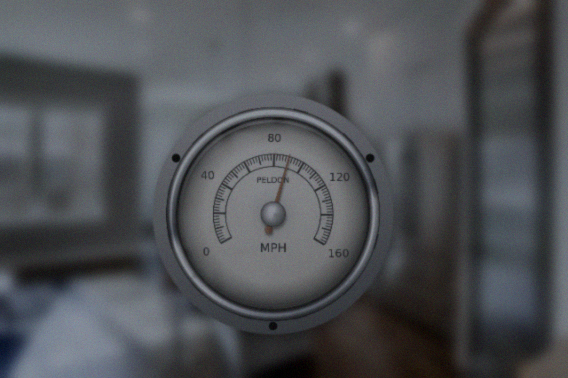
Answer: 90 (mph)
